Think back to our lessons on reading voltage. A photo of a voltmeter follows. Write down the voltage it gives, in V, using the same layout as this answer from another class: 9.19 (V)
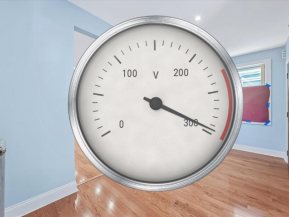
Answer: 295 (V)
